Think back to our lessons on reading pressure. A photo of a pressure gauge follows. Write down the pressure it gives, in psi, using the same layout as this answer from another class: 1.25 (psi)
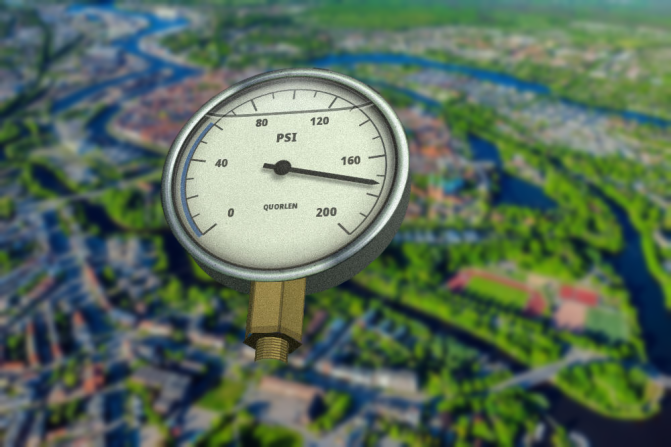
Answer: 175 (psi)
